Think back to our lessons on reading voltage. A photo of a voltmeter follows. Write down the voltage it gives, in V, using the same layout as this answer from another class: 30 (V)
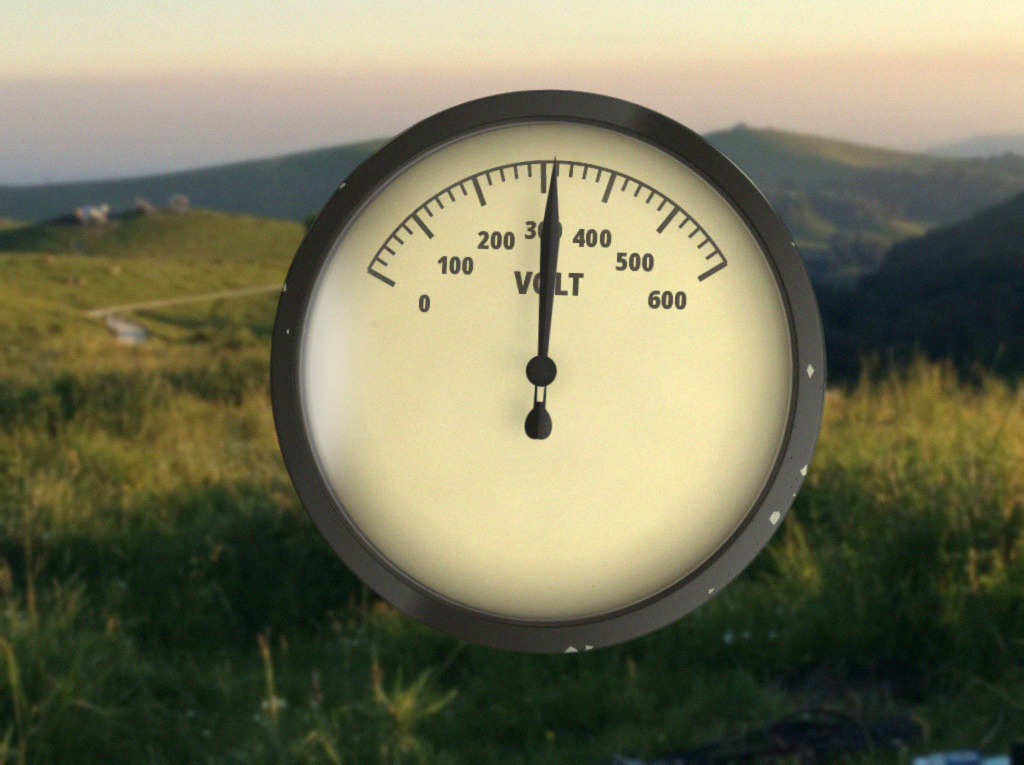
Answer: 320 (V)
